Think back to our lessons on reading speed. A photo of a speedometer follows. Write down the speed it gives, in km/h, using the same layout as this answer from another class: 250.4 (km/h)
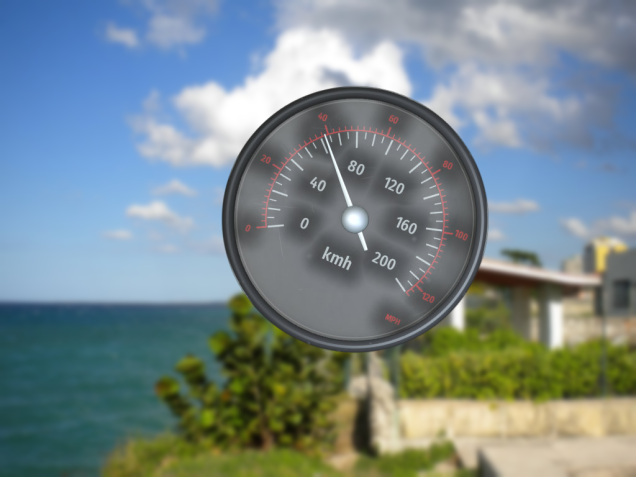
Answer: 62.5 (km/h)
